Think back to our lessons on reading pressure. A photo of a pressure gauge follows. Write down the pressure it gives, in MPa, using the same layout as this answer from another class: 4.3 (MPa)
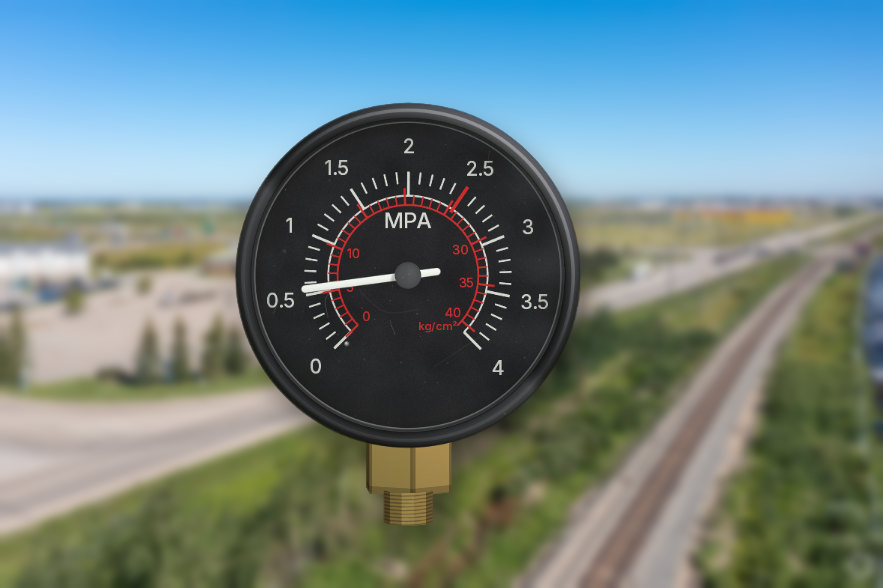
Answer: 0.55 (MPa)
